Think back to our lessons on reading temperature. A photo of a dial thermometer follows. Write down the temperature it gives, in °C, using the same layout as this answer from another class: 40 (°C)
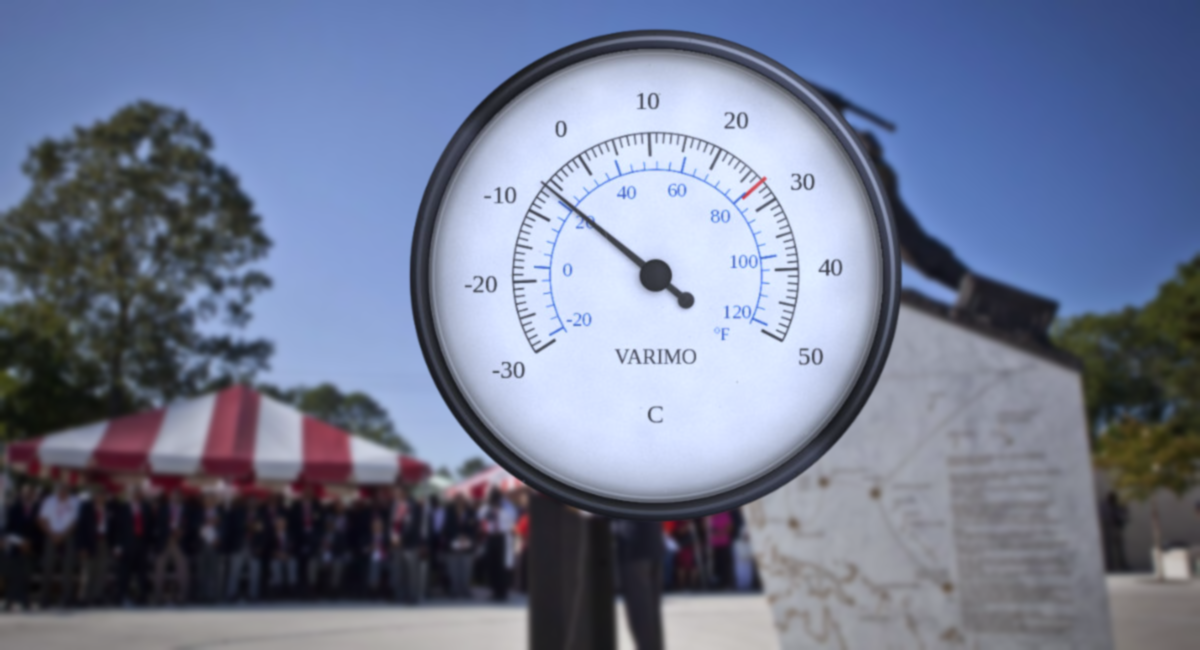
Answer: -6 (°C)
